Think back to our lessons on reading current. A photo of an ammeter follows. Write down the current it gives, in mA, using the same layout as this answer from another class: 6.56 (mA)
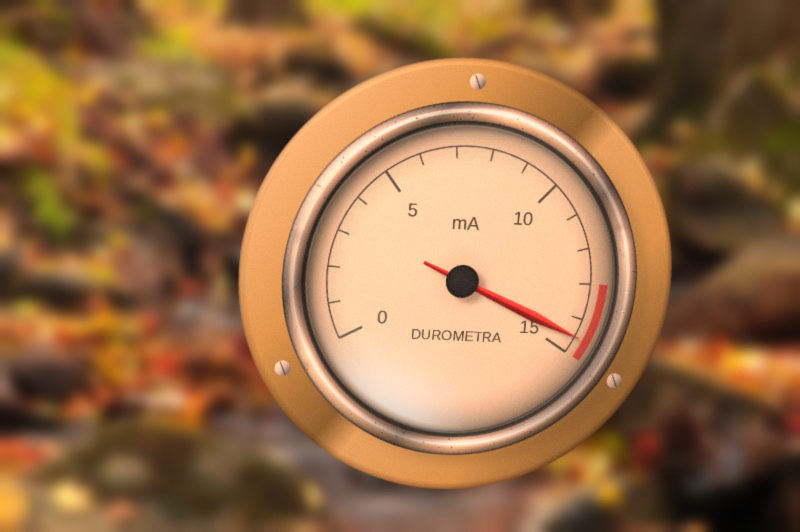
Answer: 14.5 (mA)
